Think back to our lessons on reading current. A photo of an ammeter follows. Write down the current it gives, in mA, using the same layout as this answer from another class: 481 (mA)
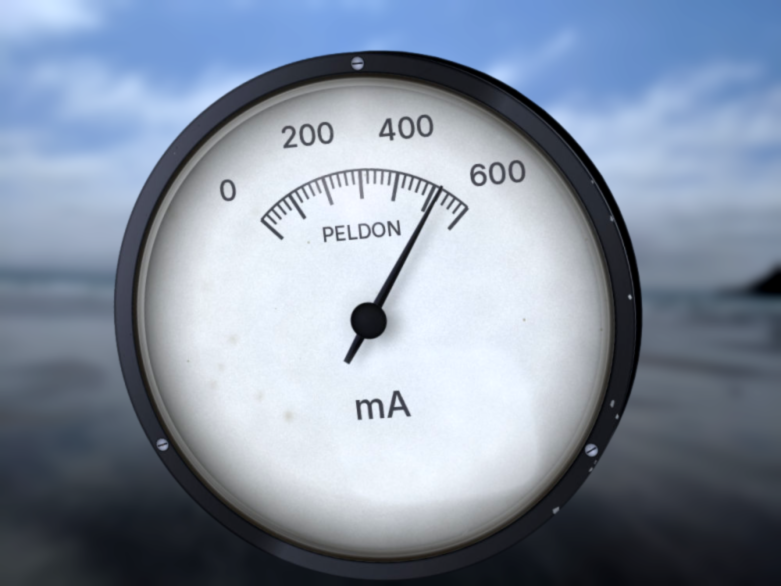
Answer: 520 (mA)
